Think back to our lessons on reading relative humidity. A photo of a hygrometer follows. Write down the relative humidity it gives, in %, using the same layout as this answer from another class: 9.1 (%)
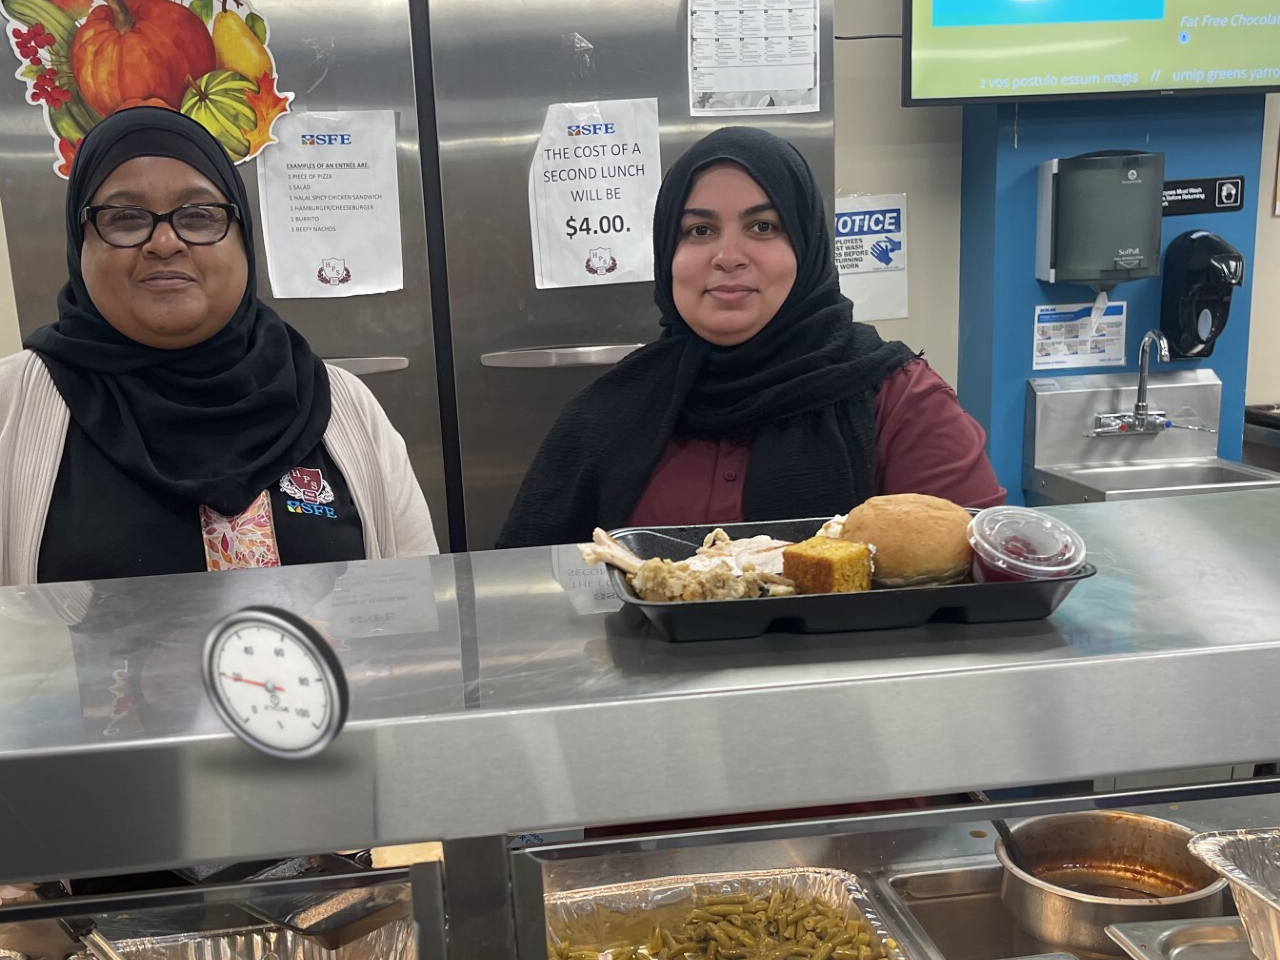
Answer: 20 (%)
